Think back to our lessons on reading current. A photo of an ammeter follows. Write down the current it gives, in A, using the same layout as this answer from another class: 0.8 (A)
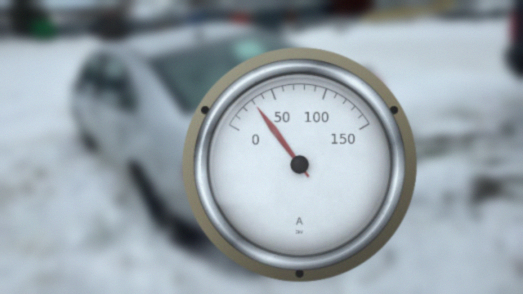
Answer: 30 (A)
